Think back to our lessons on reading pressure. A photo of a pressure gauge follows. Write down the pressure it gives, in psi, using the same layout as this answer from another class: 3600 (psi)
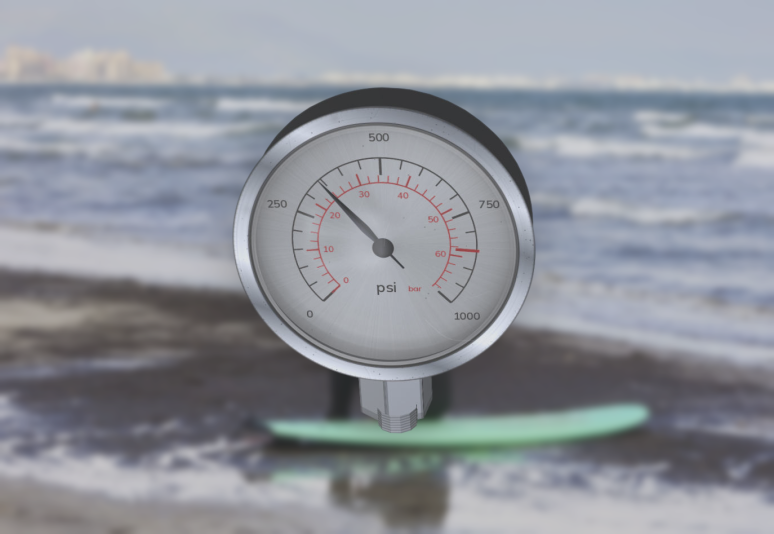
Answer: 350 (psi)
